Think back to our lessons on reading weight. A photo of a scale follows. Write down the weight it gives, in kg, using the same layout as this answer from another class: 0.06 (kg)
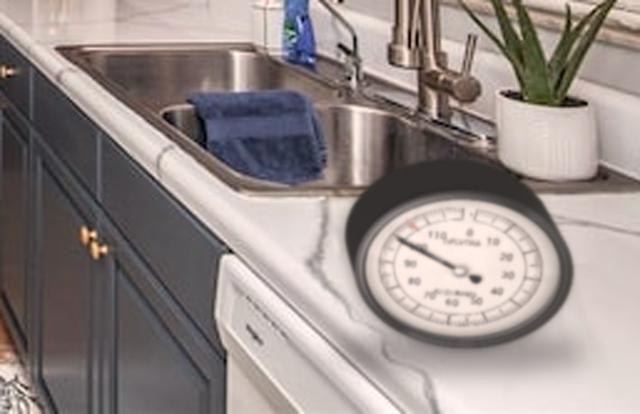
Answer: 100 (kg)
